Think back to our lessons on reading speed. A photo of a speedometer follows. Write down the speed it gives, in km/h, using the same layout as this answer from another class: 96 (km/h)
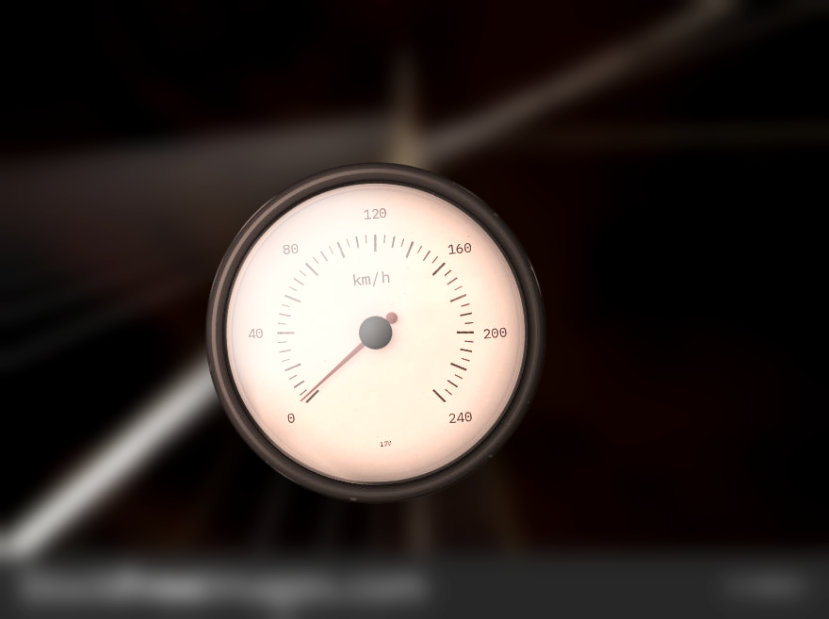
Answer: 2.5 (km/h)
